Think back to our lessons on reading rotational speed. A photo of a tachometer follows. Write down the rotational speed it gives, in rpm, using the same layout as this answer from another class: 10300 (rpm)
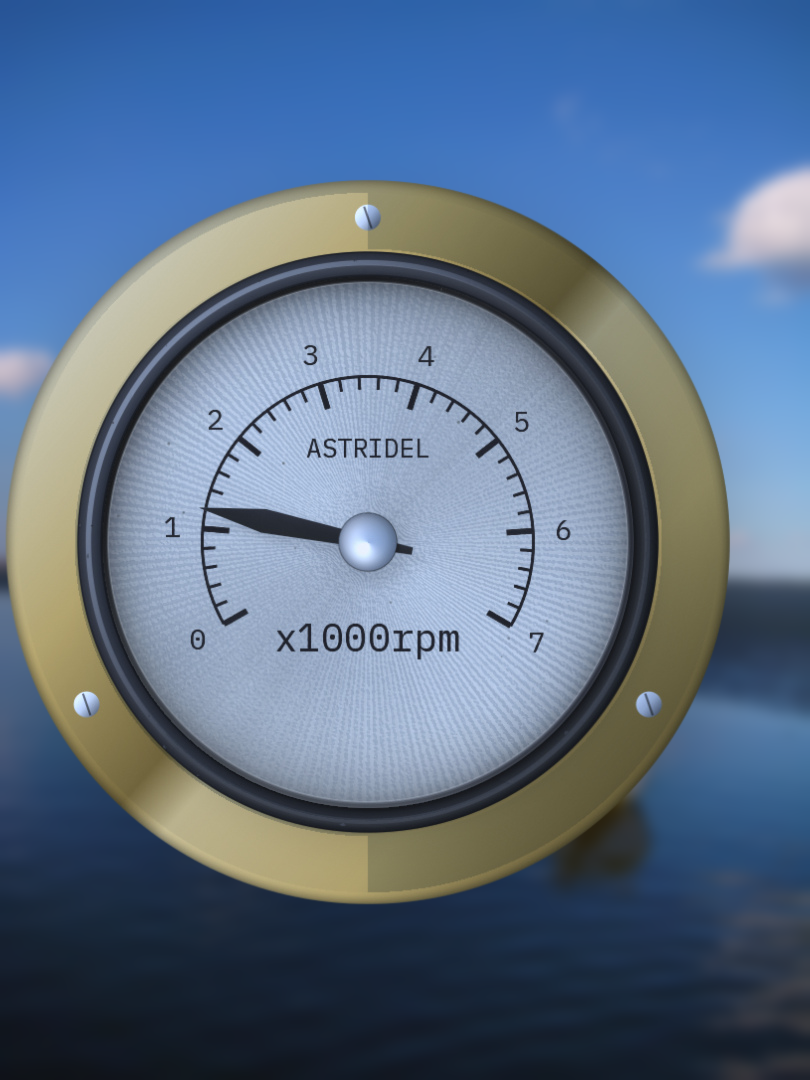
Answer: 1200 (rpm)
